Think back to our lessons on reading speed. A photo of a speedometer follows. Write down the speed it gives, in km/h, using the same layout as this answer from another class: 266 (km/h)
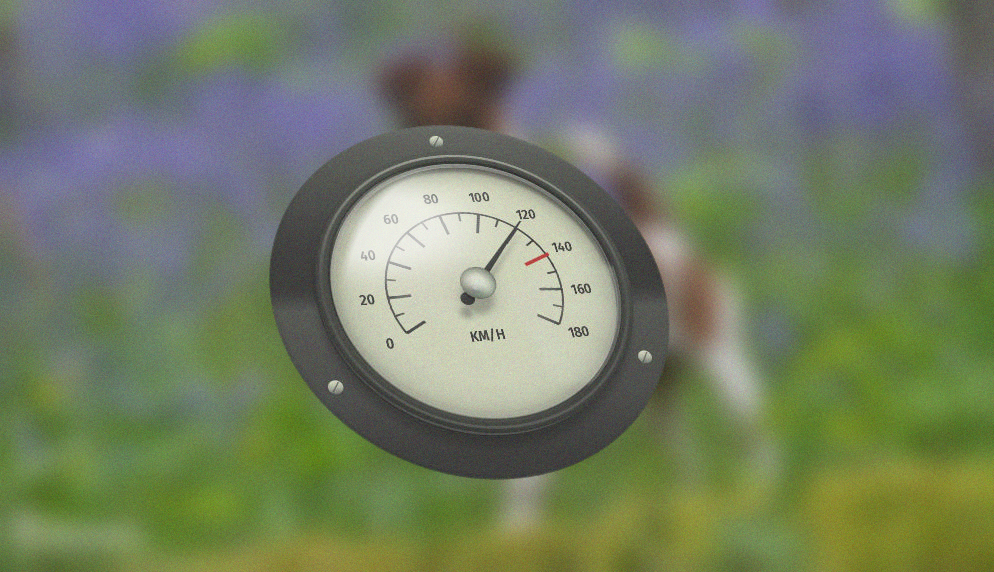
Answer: 120 (km/h)
